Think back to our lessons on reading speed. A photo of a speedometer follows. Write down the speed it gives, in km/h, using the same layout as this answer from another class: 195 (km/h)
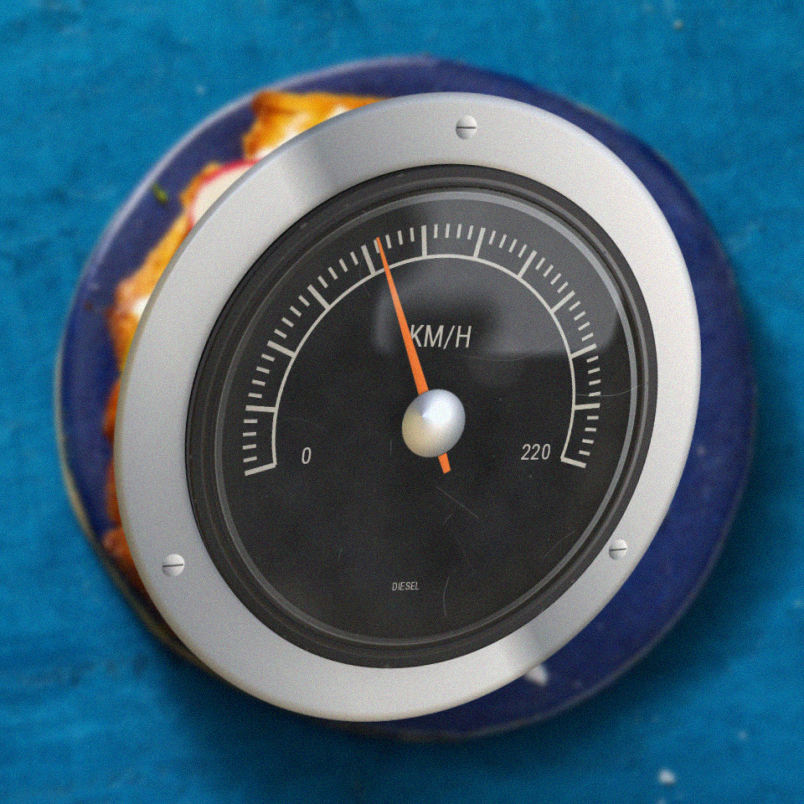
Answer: 84 (km/h)
